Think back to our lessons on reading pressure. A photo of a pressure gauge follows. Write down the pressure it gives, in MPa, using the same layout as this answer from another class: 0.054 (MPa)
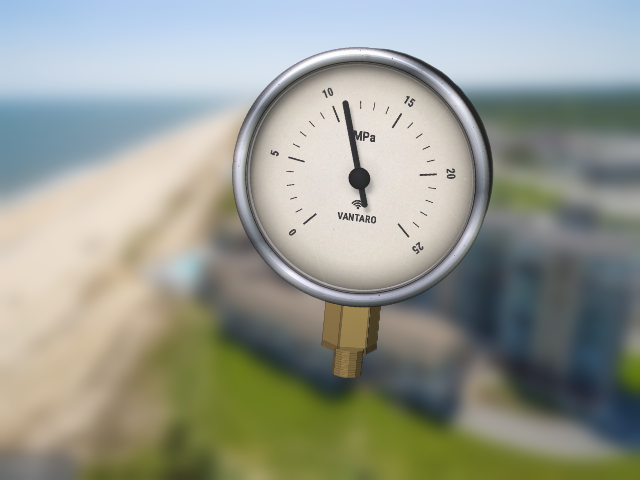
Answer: 11 (MPa)
